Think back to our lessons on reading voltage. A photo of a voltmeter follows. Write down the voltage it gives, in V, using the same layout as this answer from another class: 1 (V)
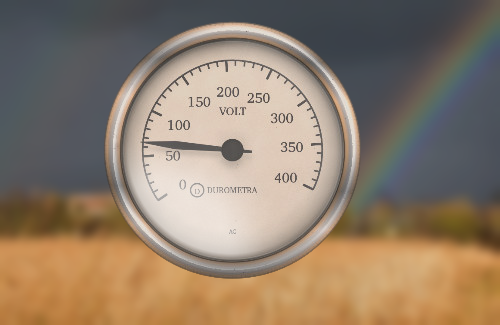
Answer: 65 (V)
